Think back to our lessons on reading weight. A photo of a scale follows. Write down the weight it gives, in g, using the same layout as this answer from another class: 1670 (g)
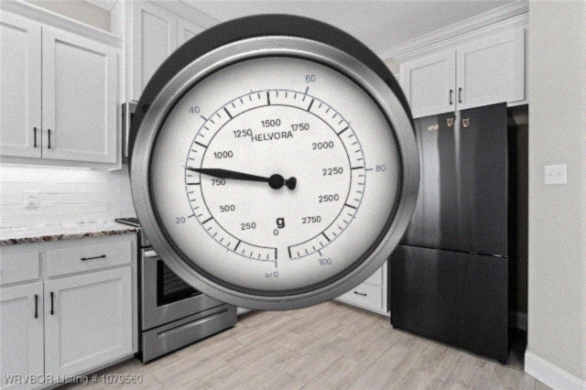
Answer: 850 (g)
